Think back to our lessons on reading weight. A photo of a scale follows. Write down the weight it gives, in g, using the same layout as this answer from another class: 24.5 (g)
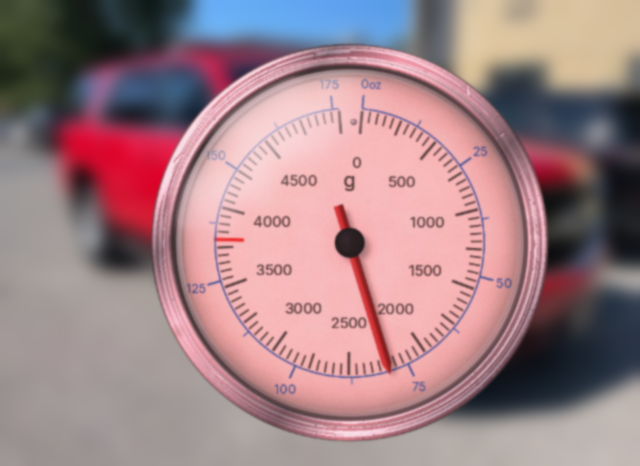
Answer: 2250 (g)
